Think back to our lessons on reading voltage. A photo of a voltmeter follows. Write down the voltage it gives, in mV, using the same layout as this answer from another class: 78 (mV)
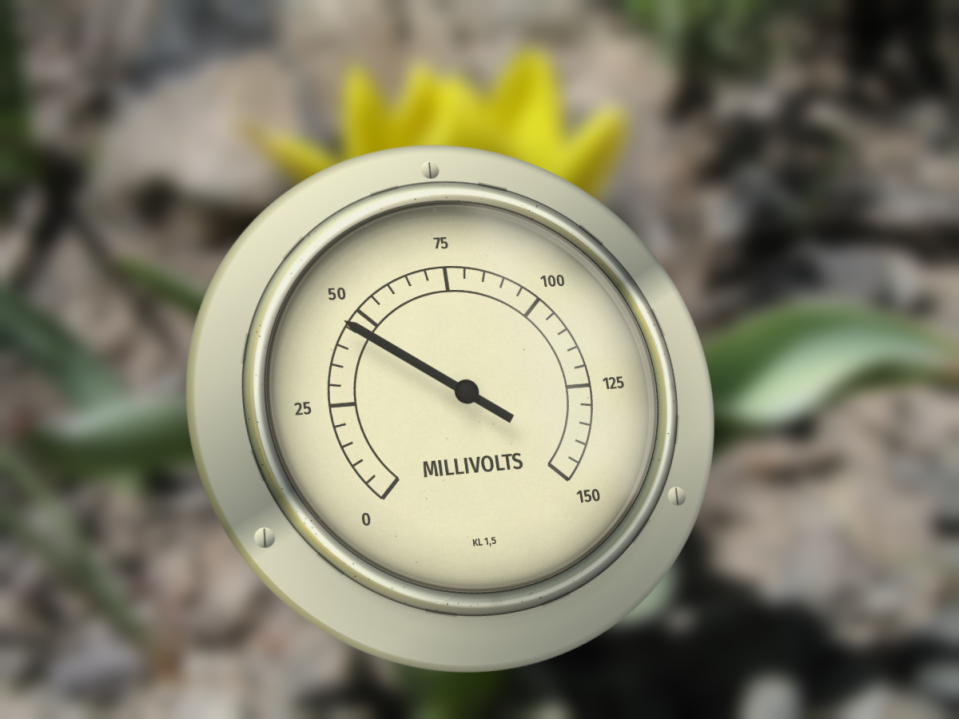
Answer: 45 (mV)
